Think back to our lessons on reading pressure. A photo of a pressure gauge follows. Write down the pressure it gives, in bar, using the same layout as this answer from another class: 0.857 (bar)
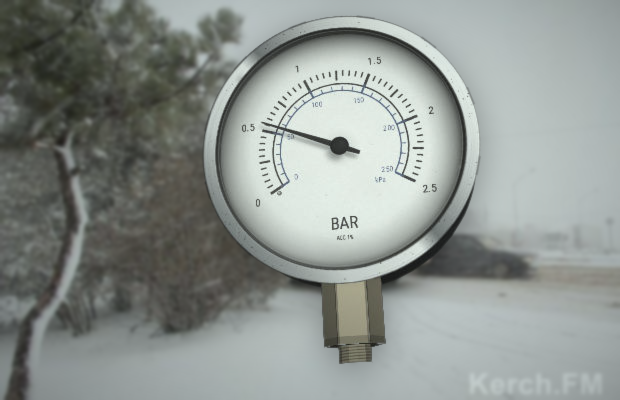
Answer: 0.55 (bar)
